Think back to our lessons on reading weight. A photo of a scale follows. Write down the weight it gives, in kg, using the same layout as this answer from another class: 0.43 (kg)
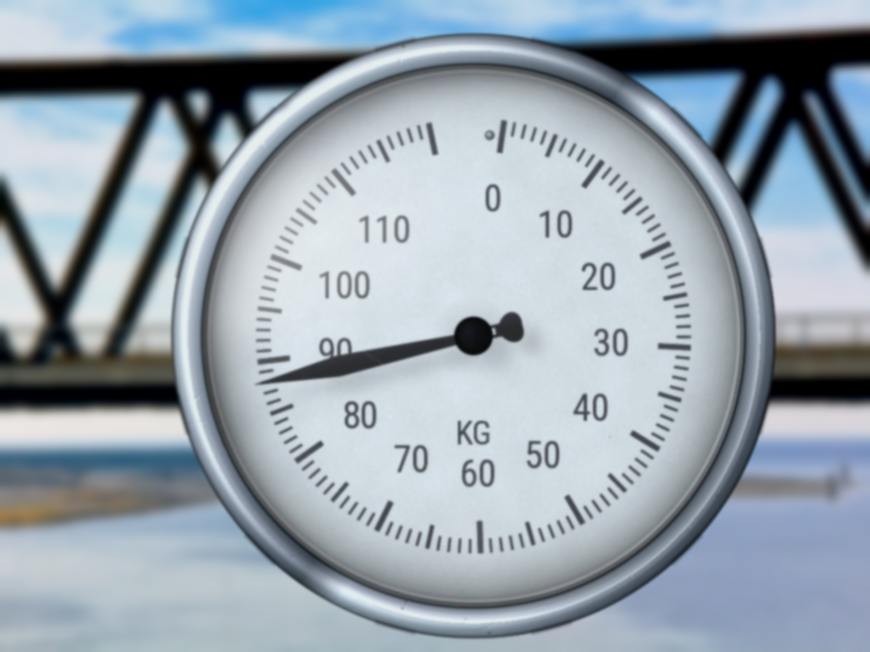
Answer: 88 (kg)
